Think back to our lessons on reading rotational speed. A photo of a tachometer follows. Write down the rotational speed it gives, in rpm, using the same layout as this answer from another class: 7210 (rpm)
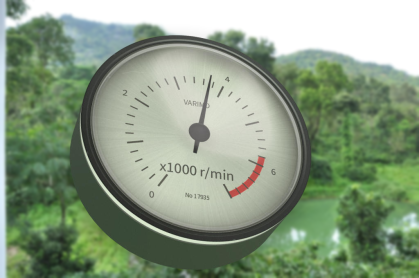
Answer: 3700 (rpm)
